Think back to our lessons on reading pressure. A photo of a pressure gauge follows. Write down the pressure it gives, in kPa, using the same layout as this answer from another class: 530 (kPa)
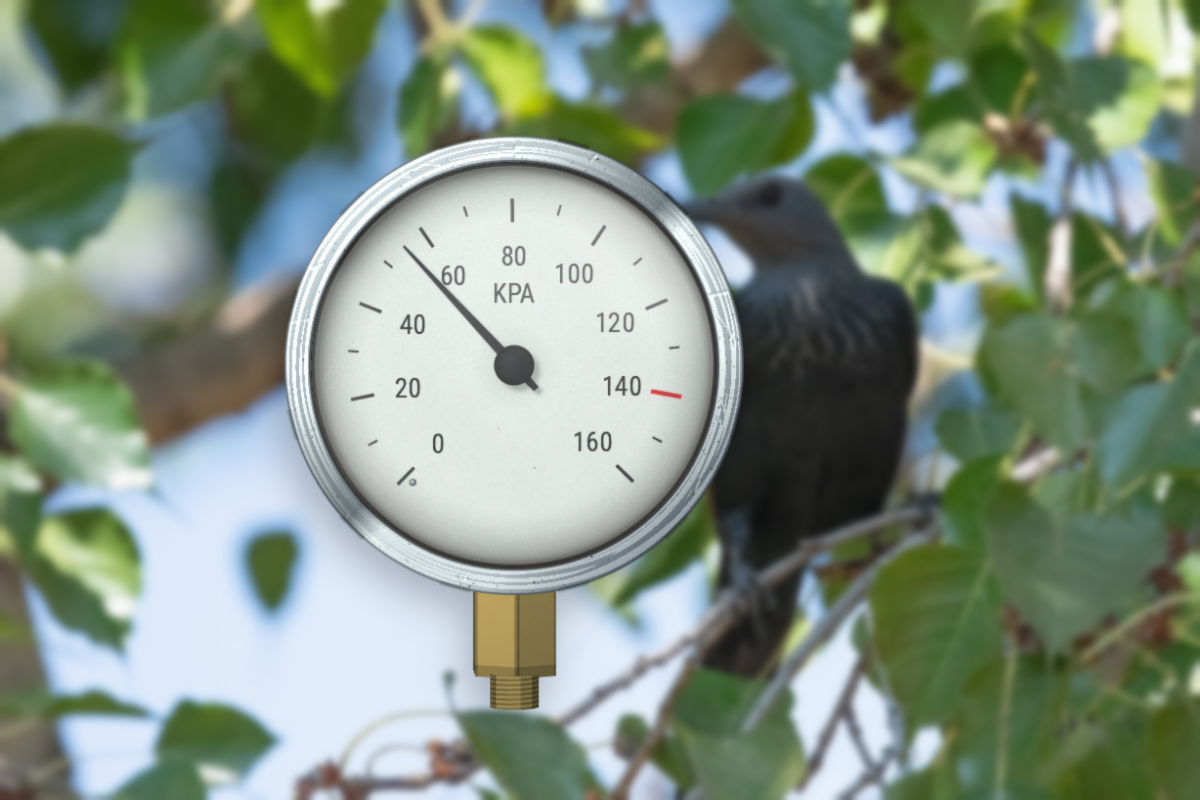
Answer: 55 (kPa)
